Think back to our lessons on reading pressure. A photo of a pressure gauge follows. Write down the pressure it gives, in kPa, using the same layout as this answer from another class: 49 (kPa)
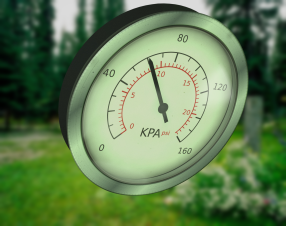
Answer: 60 (kPa)
